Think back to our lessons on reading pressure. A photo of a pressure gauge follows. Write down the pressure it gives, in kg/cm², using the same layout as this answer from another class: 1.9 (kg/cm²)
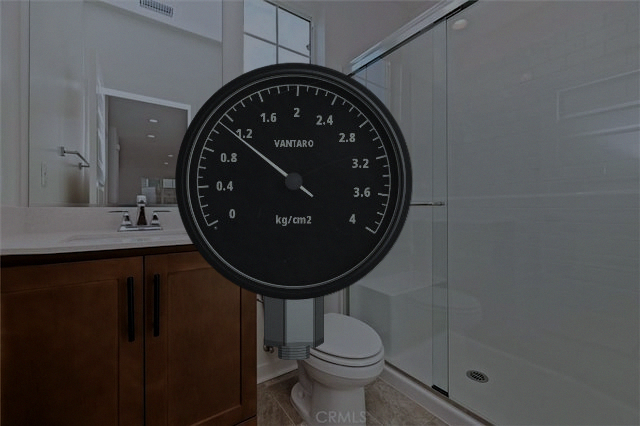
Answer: 1.1 (kg/cm²)
